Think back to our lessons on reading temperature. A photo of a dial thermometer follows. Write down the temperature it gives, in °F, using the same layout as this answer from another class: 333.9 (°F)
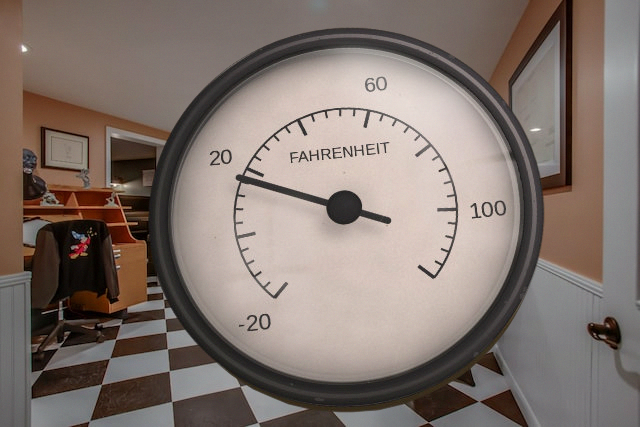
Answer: 16 (°F)
